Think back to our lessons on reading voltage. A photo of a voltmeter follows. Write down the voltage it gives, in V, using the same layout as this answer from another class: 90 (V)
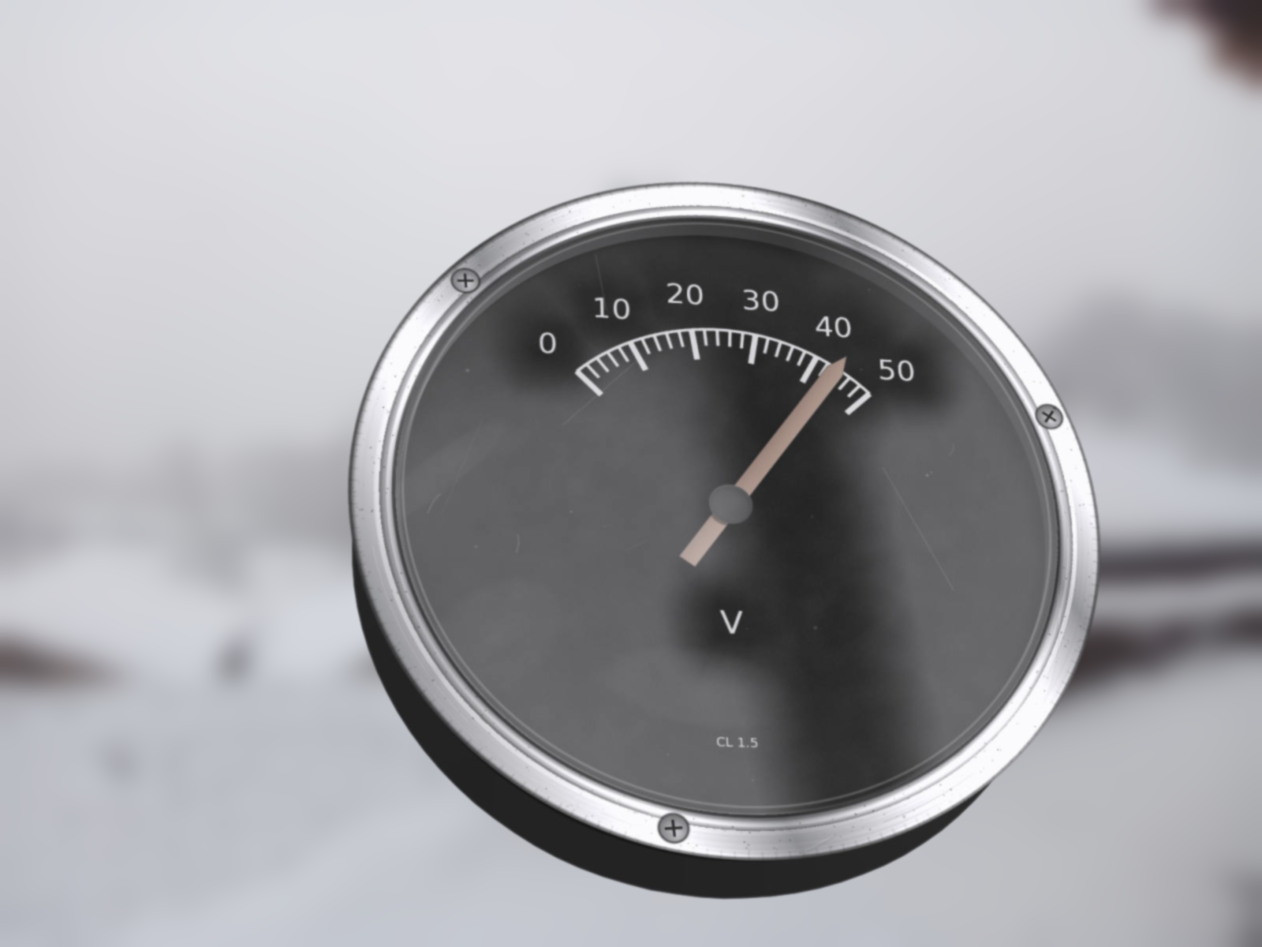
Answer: 44 (V)
